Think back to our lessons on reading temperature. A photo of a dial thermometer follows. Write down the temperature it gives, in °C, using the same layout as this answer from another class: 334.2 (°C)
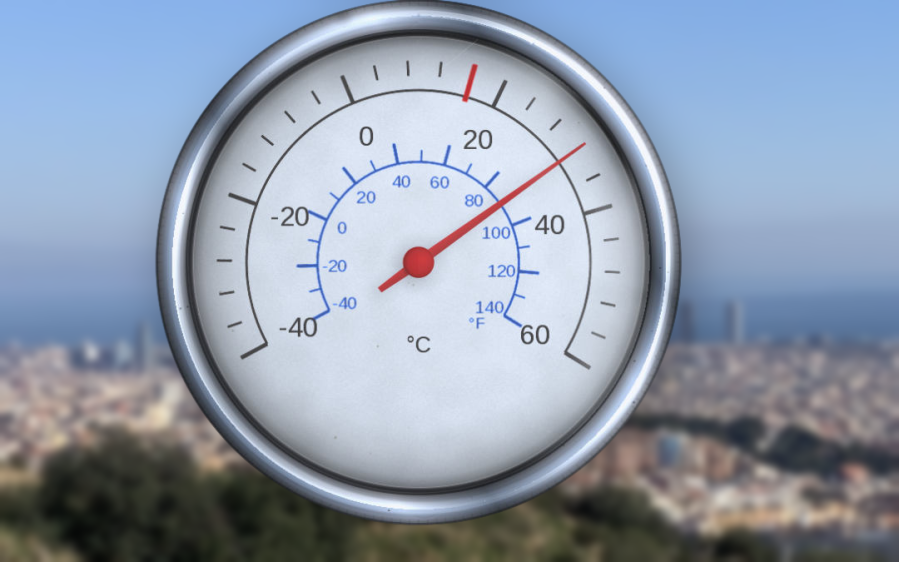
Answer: 32 (°C)
